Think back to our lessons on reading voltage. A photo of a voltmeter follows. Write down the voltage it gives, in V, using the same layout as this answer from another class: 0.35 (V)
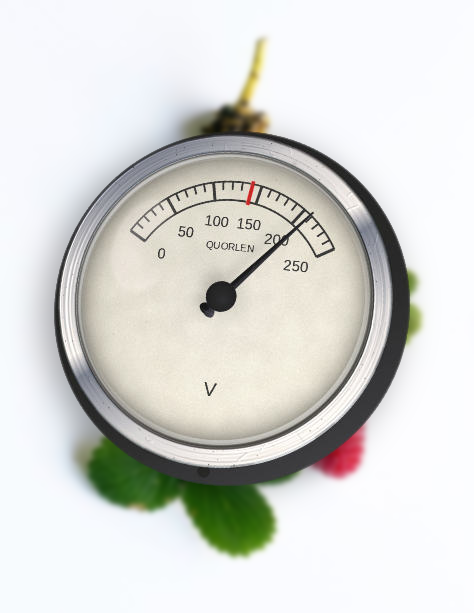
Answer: 210 (V)
